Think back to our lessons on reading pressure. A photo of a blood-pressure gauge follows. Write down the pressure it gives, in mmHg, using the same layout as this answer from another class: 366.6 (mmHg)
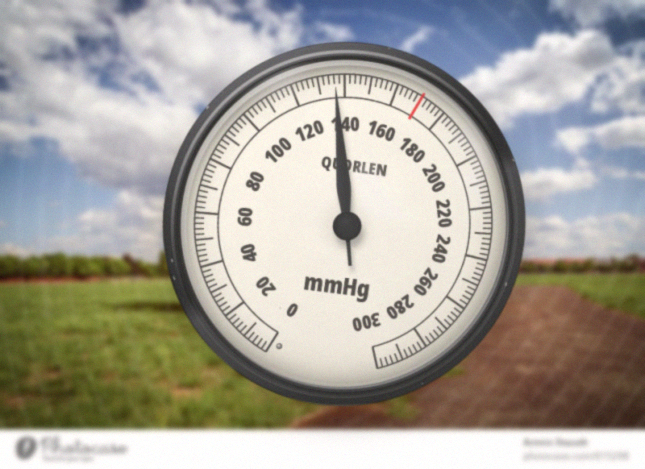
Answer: 136 (mmHg)
